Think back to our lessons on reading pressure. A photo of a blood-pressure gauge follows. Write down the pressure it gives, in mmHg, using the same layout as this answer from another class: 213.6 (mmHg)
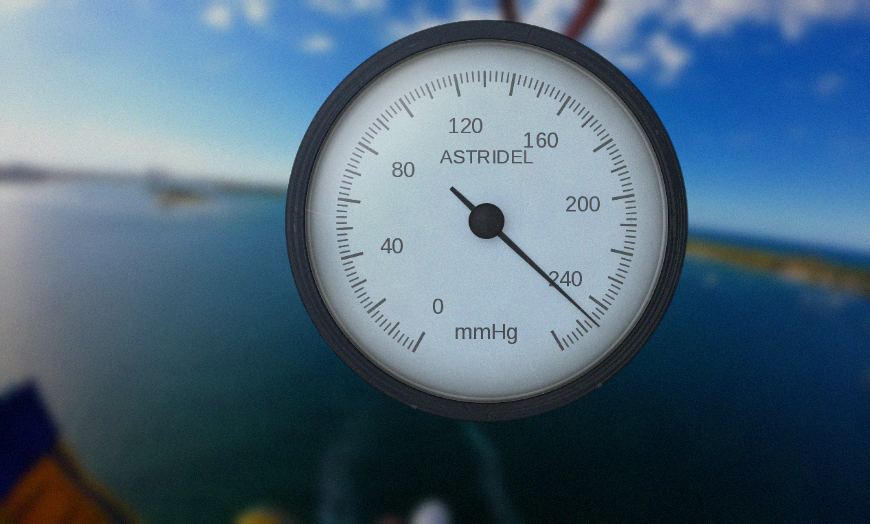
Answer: 246 (mmHg)
